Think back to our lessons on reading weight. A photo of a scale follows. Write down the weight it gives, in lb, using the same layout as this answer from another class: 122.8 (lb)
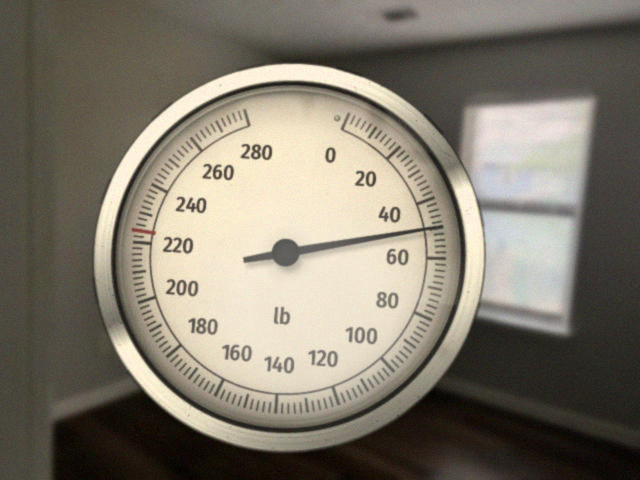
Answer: 50 (lb)
